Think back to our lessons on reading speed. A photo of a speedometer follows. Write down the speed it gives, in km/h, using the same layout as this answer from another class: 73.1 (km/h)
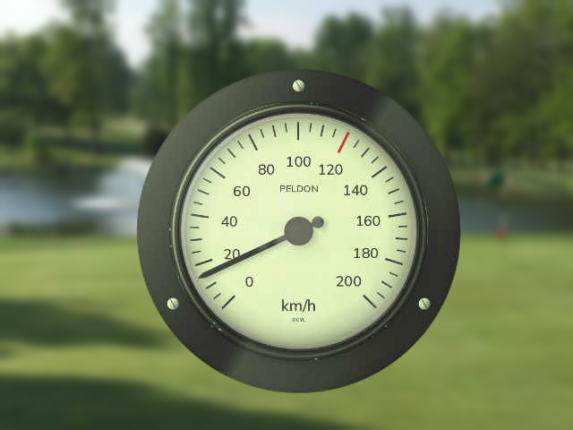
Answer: 15 (km/h)
